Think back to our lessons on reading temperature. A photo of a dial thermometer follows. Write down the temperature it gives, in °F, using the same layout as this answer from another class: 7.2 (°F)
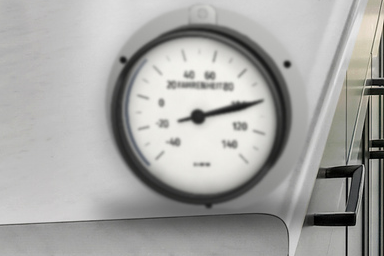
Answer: 100 (°F)
